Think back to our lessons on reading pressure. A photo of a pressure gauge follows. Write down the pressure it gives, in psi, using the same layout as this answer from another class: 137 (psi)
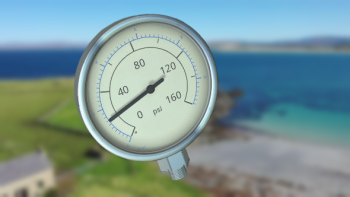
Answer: 20 (psi)
